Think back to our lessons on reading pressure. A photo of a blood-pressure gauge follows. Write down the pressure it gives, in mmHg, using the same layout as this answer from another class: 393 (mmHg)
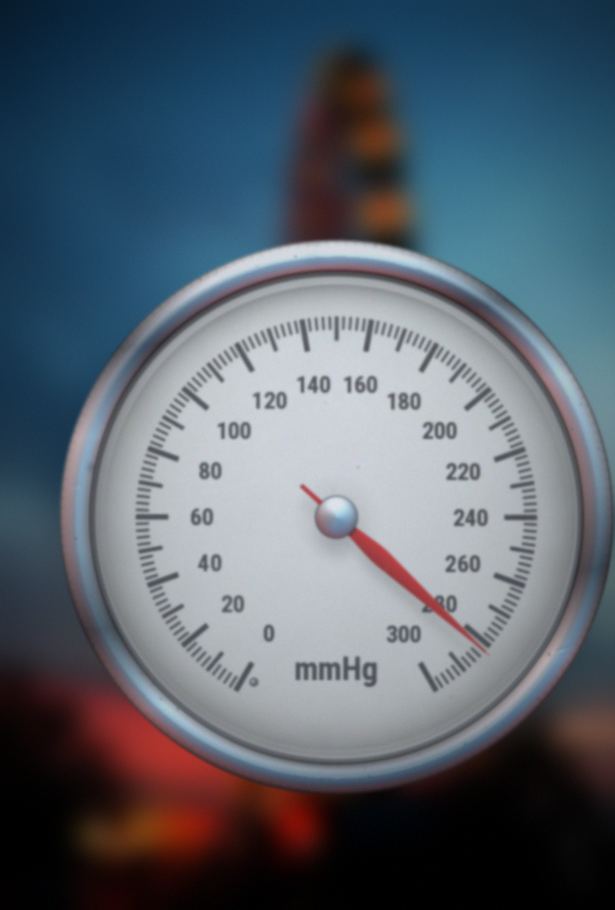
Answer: 282 (mmHg)
